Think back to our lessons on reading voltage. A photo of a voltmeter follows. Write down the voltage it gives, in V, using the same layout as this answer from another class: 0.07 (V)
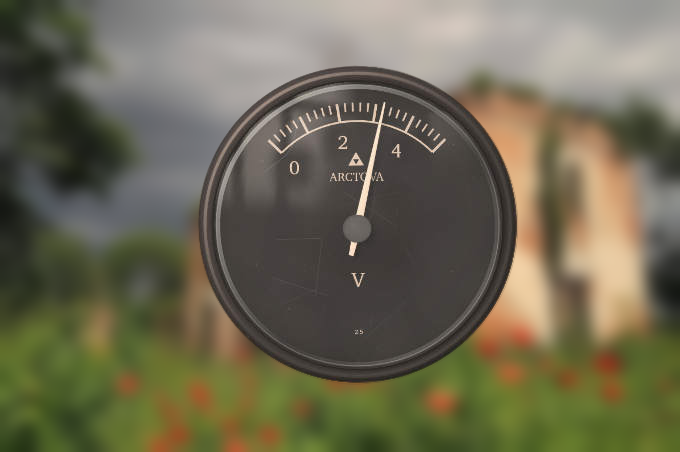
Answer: 3.2 (V)
